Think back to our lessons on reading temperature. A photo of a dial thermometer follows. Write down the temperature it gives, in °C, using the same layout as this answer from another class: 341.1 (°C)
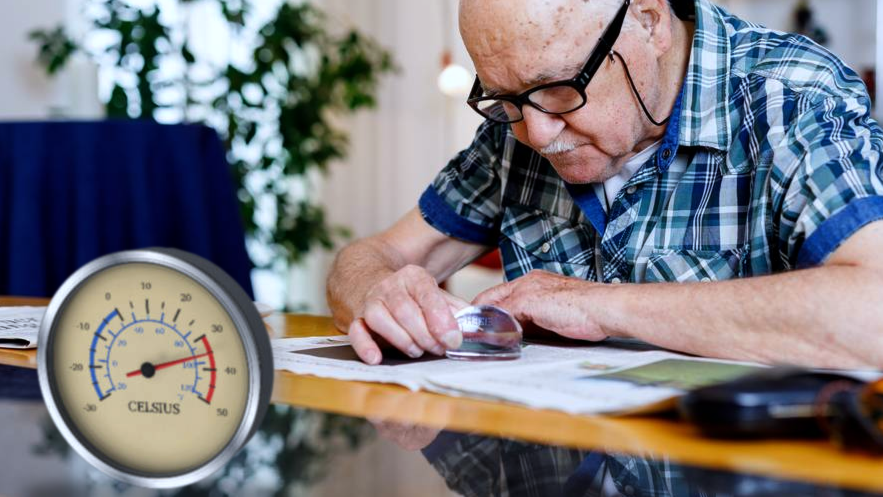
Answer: 35 (°C)
